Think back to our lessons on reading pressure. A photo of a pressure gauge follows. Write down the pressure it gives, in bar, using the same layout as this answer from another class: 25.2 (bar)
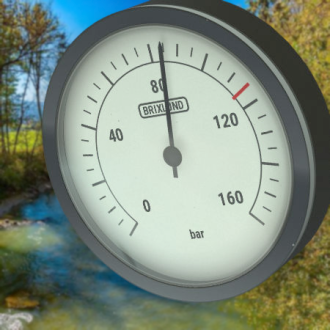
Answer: 85 (bar)
